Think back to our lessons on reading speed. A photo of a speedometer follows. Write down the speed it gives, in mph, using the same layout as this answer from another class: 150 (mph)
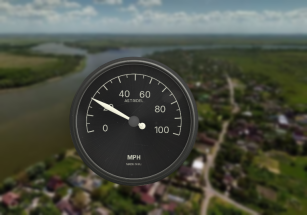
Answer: 20 (mph)
